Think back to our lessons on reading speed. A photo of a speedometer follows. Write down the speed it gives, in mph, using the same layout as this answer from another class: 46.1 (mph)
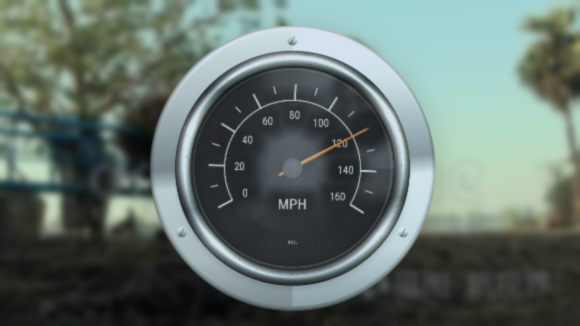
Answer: 120 (mph)
